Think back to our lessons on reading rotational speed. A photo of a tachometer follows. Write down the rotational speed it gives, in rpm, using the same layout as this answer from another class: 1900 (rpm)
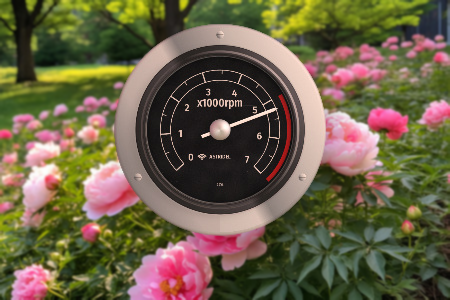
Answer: 5250 (rpm)
